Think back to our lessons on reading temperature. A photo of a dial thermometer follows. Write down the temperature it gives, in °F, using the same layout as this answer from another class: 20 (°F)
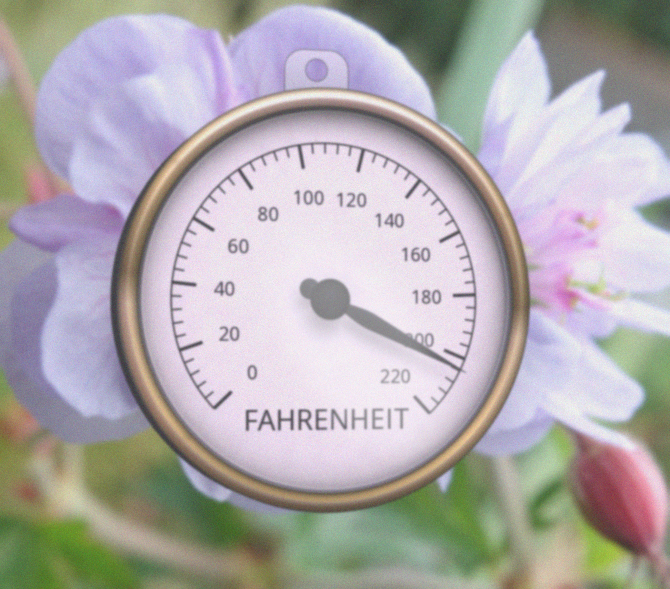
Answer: 204 (°F)
